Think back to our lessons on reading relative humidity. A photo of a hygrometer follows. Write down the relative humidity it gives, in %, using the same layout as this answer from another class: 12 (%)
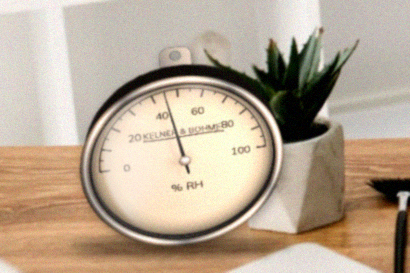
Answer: 45 (%)
